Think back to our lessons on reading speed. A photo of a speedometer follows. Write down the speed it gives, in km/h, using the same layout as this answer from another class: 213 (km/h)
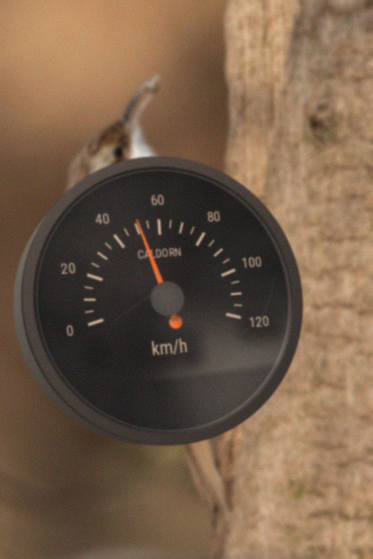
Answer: 50 (km/h)
